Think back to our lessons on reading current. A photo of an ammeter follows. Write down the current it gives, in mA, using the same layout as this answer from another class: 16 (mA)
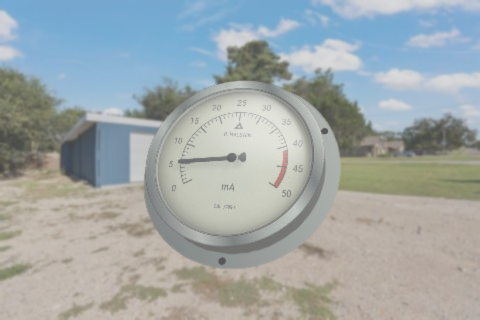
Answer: 5 (mA)
